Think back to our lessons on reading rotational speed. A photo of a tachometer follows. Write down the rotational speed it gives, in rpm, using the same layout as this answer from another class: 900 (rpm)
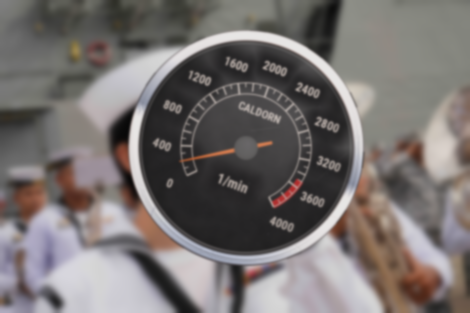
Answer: 200 (rpm)
